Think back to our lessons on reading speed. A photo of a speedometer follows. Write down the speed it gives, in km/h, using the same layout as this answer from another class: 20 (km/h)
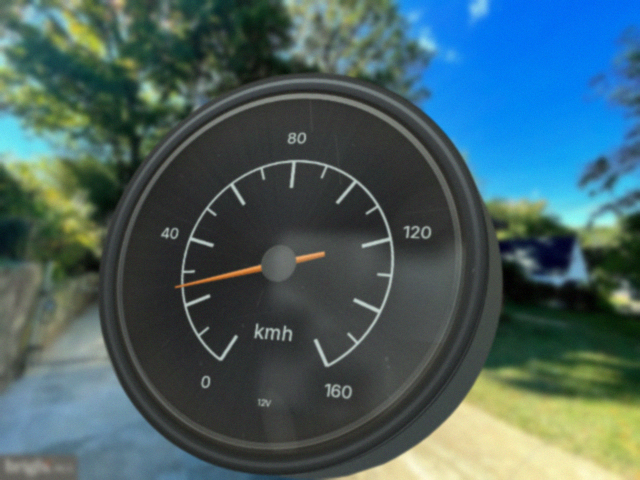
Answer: 25 (km/h)
